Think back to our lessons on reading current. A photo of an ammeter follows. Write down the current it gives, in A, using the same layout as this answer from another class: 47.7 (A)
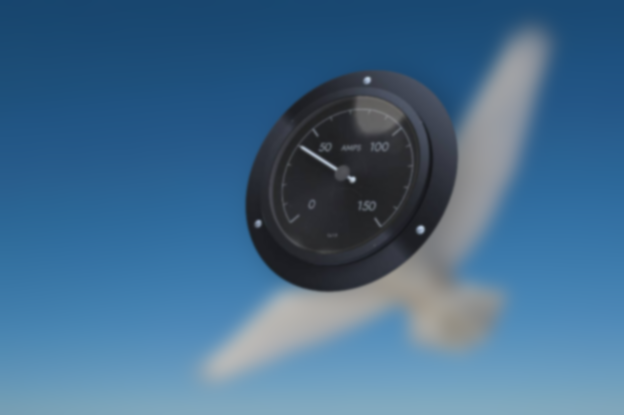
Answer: 40 (A)
